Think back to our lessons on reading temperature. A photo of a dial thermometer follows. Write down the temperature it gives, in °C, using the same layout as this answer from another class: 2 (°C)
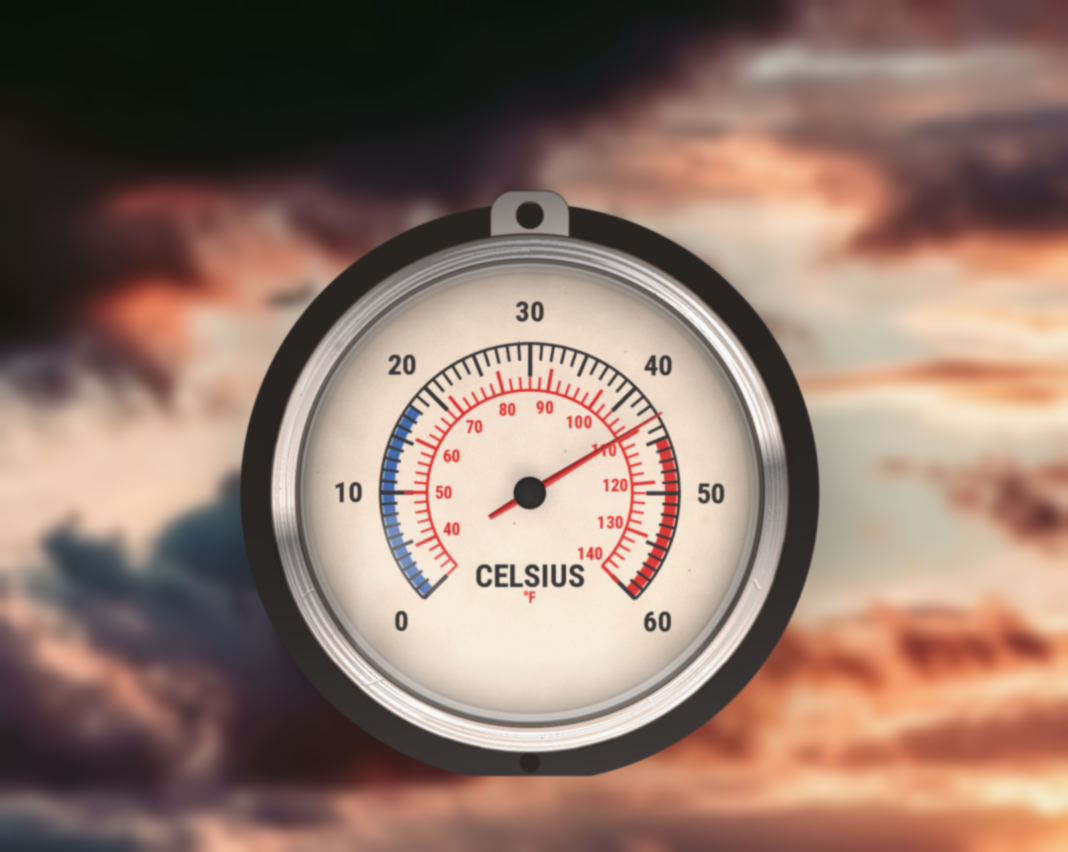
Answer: 43 (°C)
